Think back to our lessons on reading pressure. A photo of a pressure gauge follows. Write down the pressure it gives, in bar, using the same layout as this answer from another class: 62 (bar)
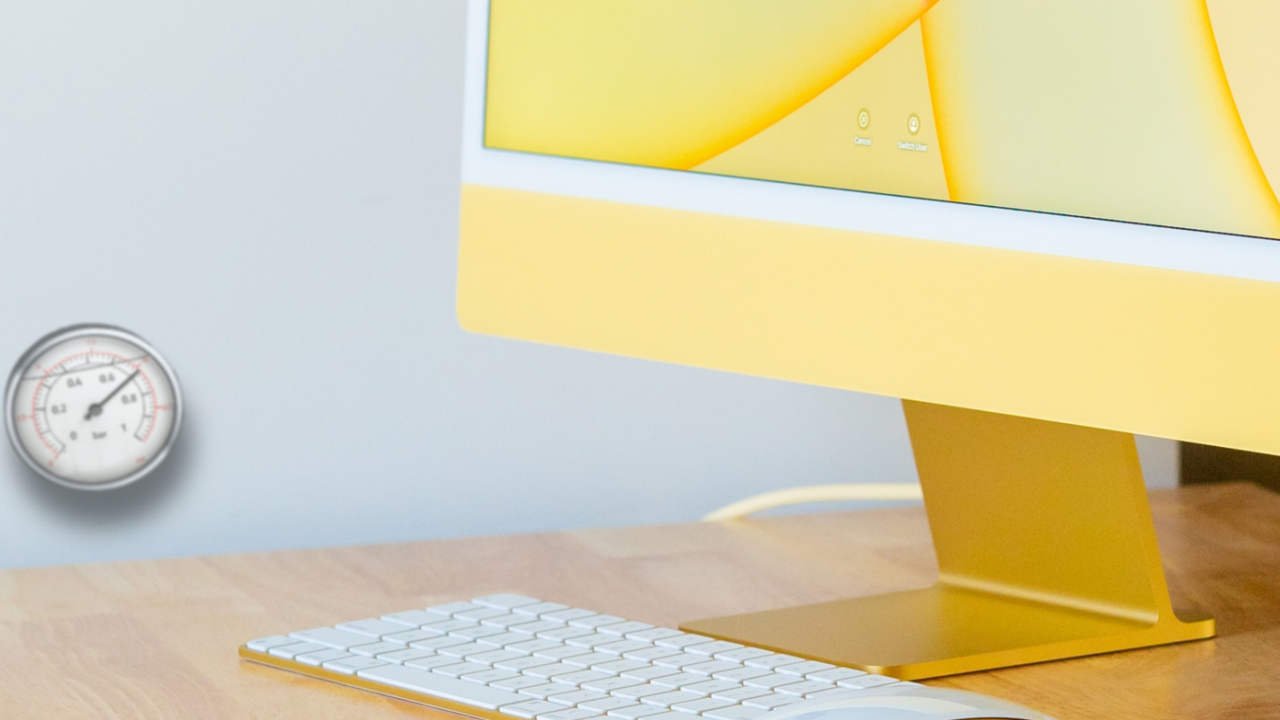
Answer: 0.7 (bar)
